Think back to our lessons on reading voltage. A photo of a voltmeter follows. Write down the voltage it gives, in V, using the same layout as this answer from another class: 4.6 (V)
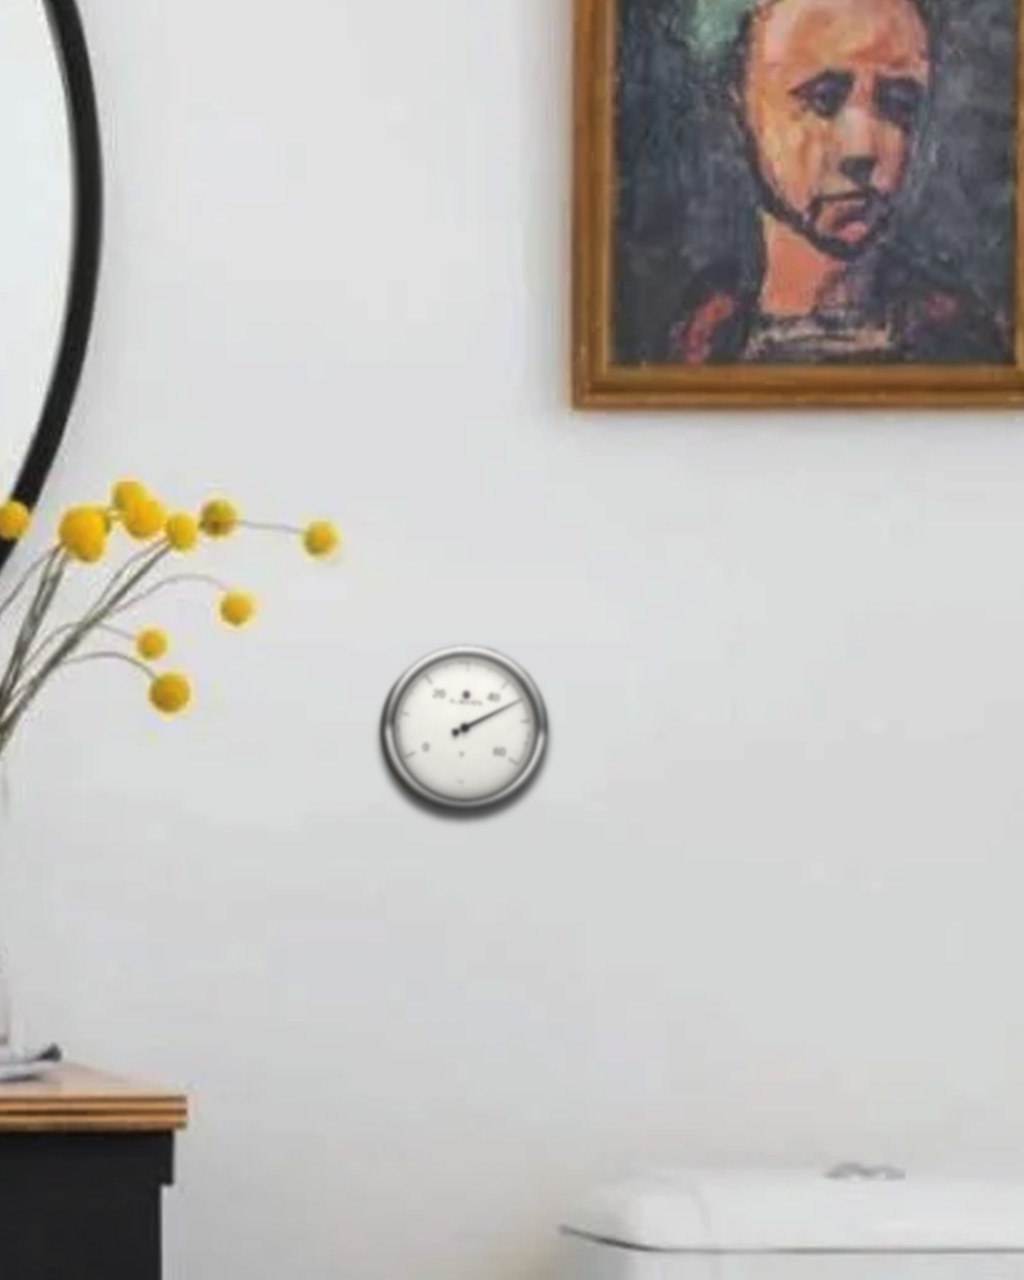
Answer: 45 (V)
